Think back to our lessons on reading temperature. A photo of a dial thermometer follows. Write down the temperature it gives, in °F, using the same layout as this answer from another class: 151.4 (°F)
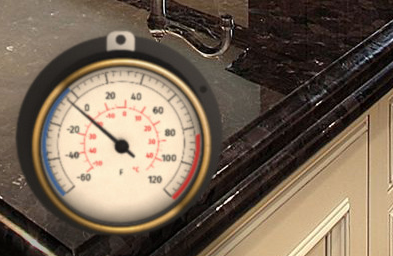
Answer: -4 (°F)
